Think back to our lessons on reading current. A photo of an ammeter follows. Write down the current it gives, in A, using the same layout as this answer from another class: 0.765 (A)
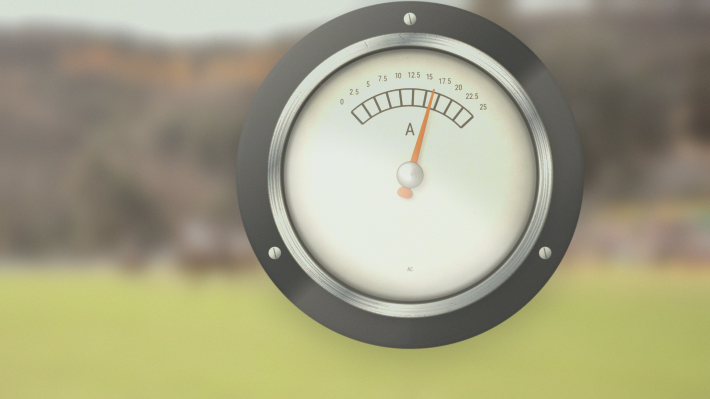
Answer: 16.25 (A)
